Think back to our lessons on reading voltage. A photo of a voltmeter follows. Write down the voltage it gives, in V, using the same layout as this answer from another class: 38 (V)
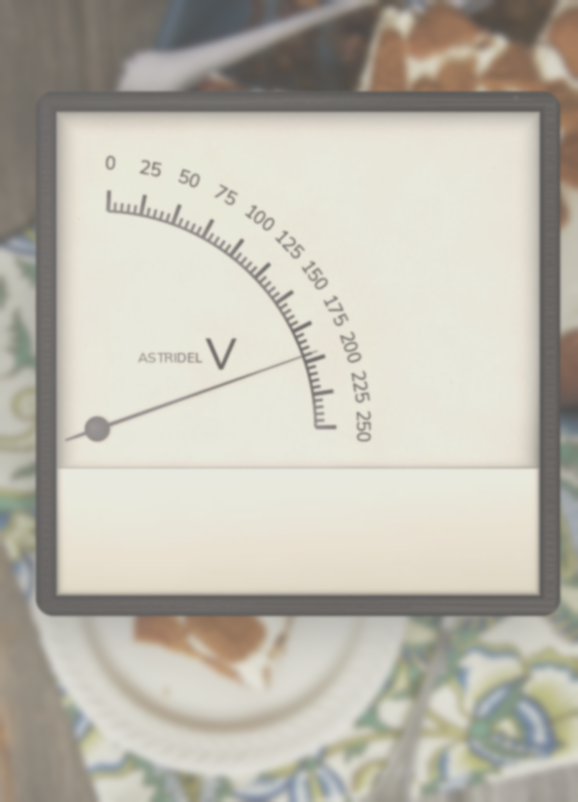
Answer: 195 (V)
